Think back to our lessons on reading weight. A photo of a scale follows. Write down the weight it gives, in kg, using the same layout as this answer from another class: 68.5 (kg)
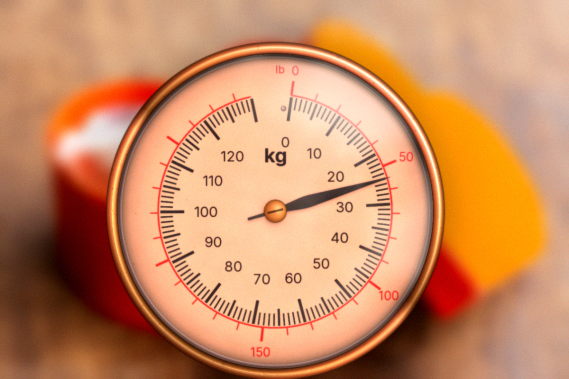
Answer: 25 (kg)
